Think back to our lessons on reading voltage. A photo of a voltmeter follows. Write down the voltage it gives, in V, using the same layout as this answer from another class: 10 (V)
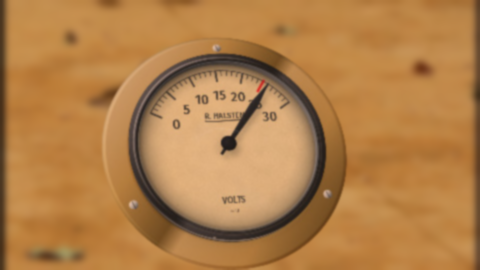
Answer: 25 (V)
